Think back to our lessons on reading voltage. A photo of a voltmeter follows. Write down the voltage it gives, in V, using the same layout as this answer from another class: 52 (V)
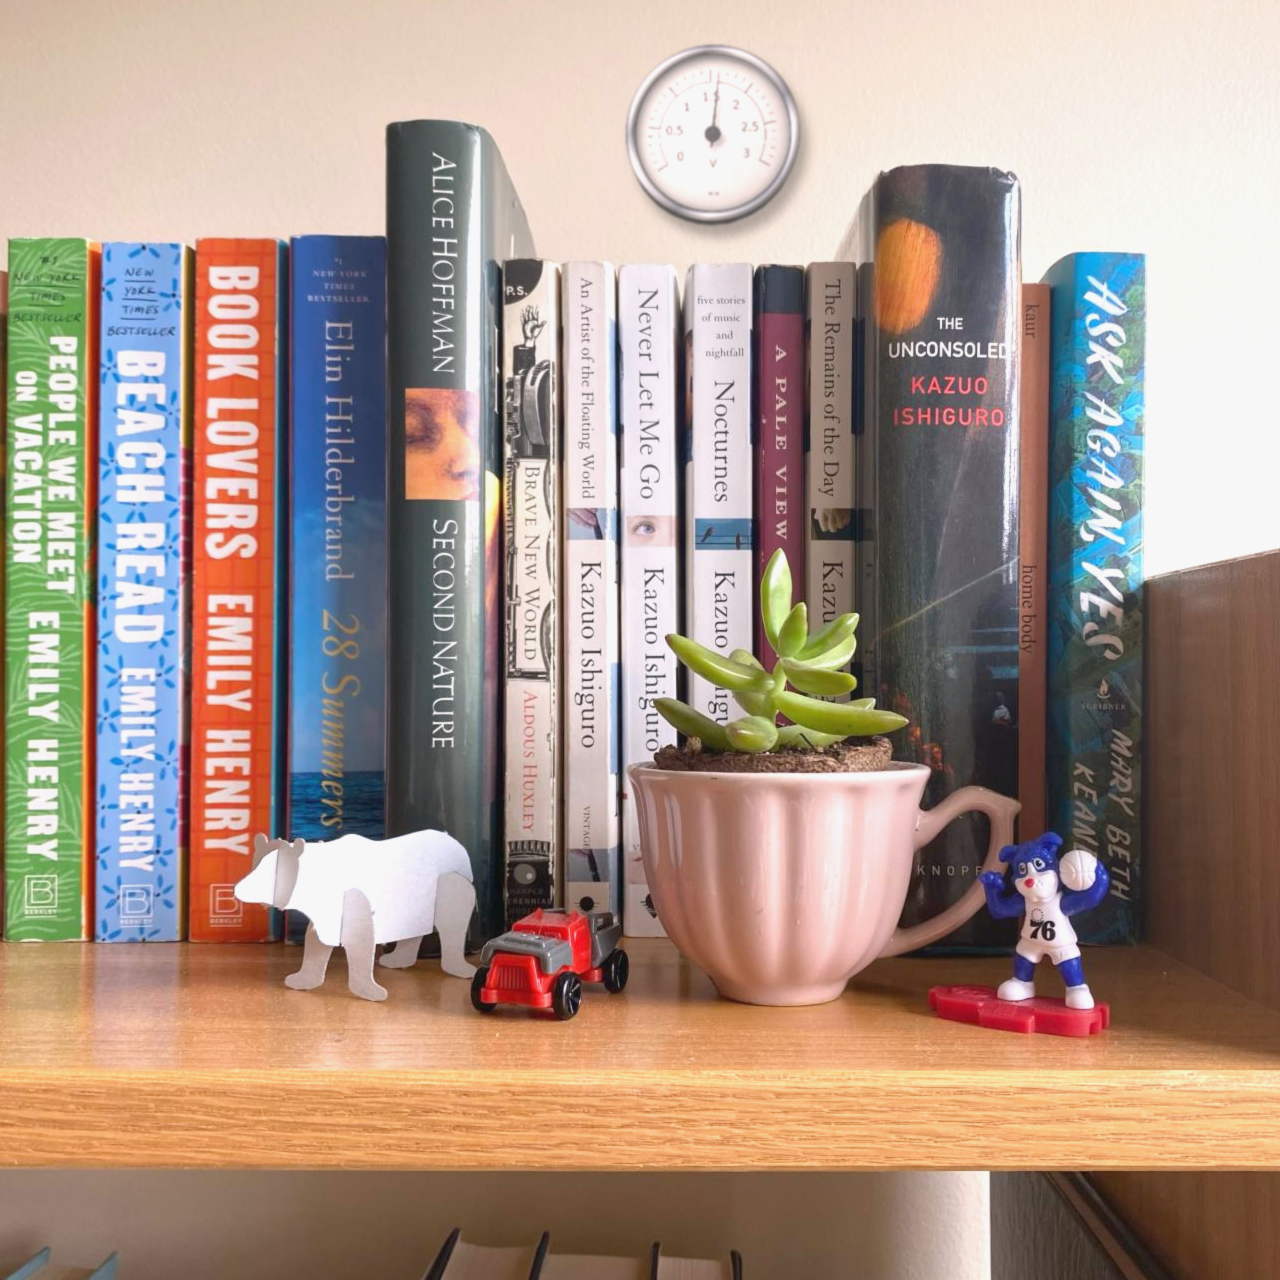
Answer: 1.6 (V)
